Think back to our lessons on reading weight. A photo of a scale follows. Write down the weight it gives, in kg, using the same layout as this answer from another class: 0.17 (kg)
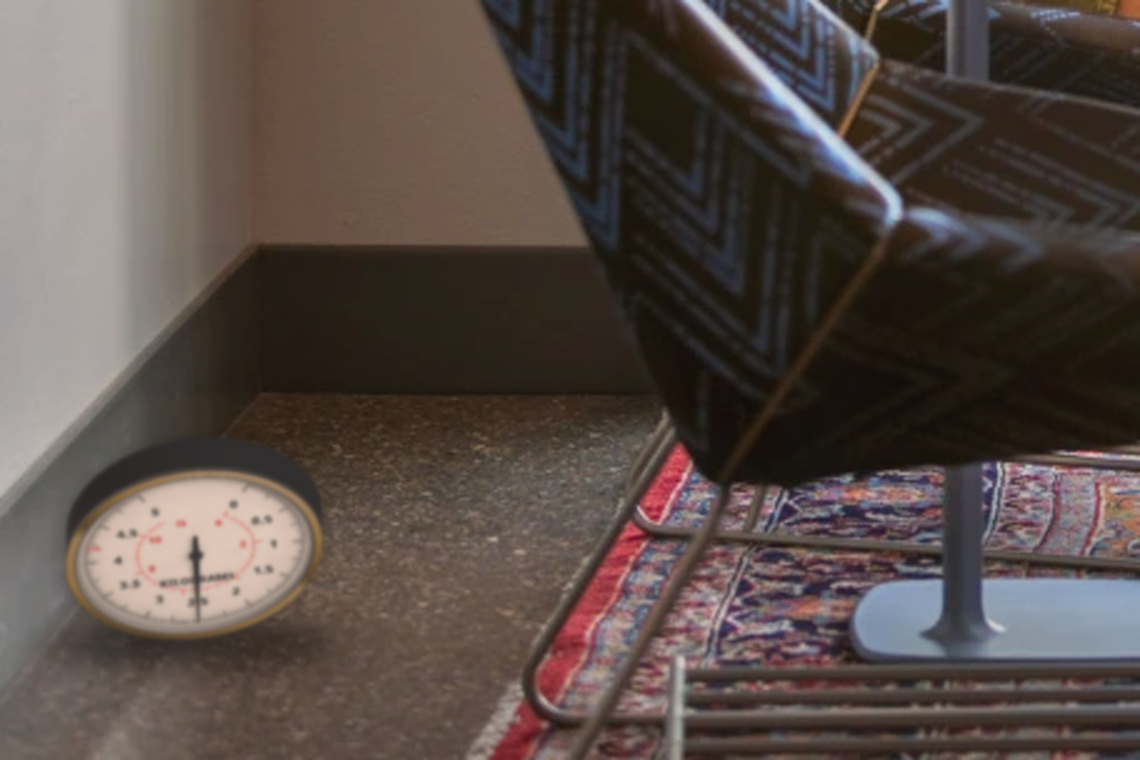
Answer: 2.5 (kg)
